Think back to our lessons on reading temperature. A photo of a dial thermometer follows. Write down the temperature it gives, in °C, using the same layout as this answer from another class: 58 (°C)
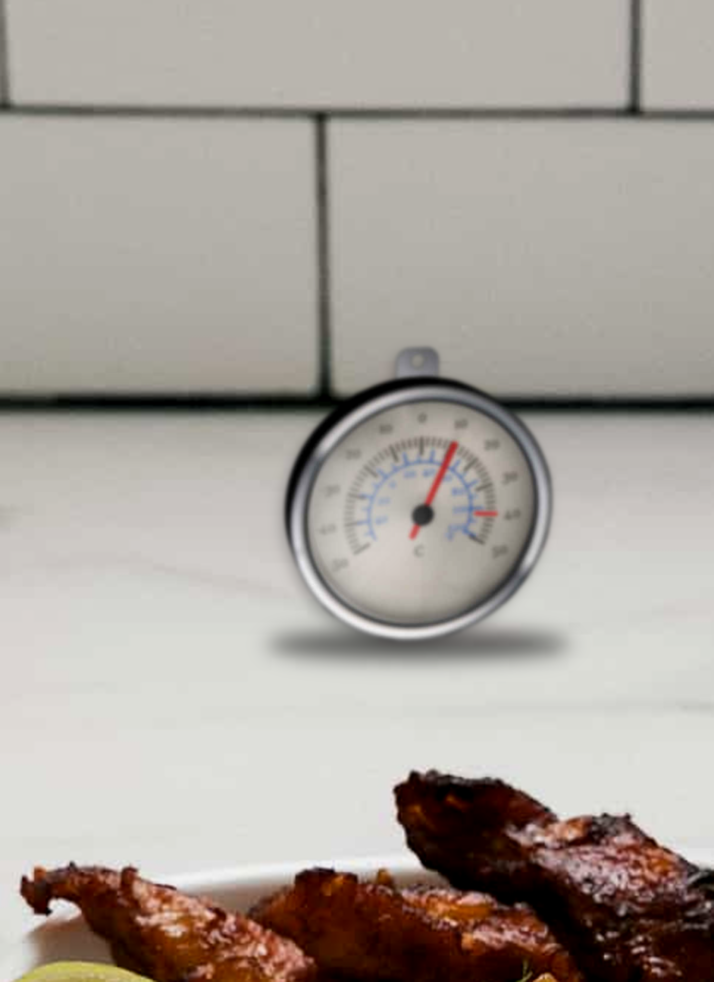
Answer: 10 (°C)
